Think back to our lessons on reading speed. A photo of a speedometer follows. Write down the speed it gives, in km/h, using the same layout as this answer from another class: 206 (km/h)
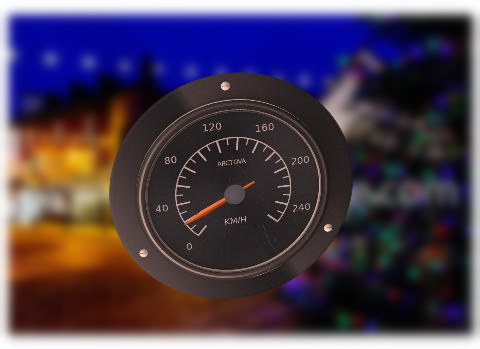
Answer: 20 (km/h)
